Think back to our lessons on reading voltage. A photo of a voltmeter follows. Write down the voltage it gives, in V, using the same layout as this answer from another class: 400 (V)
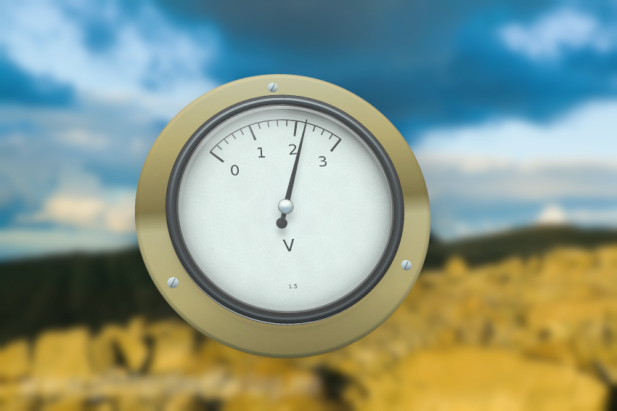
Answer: 2.2 (V)
